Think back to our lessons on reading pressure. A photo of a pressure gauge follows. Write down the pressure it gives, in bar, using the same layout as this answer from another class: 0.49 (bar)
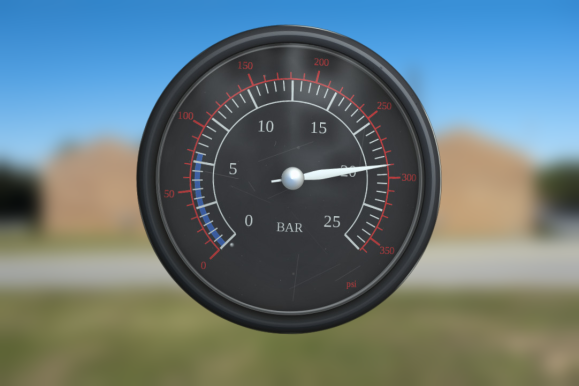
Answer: 20 (bar)
